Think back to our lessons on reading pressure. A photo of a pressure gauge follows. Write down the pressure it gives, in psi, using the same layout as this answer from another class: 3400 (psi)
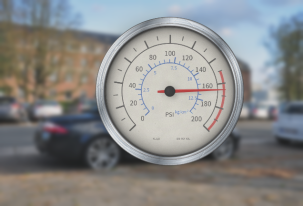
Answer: 165 (psi)
